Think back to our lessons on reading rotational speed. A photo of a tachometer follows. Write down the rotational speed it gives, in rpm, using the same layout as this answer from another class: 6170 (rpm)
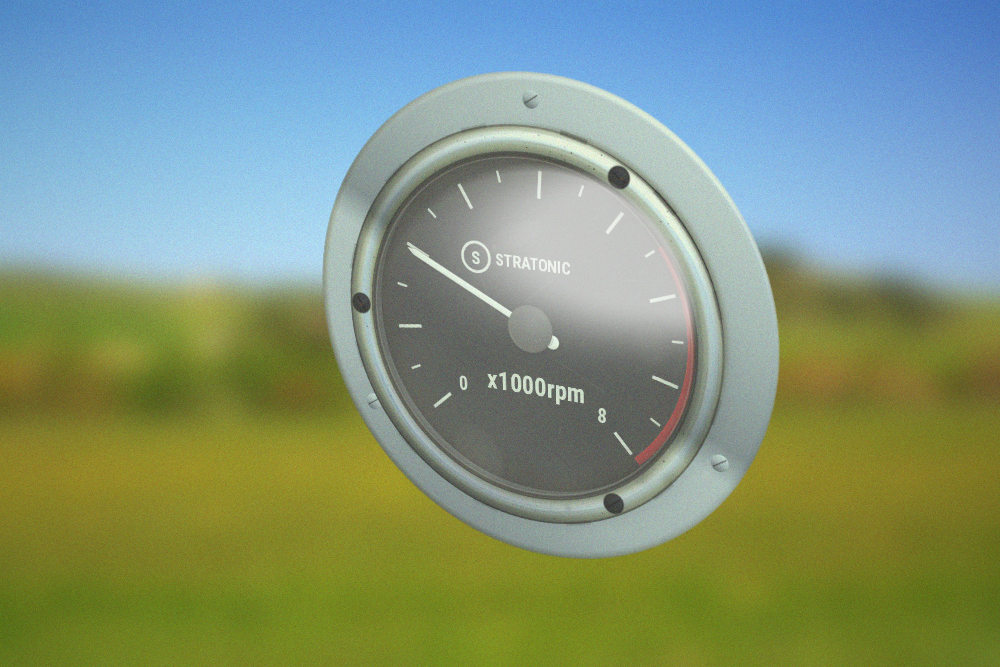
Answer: 2000 (rpm)
